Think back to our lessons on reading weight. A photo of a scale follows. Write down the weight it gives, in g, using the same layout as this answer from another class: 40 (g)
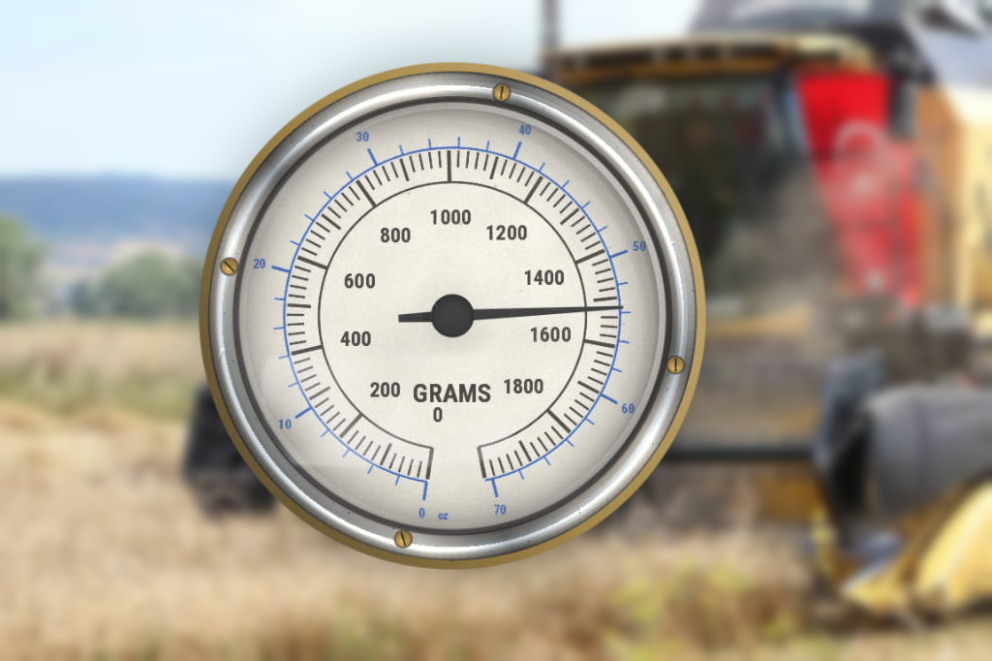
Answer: 1520 (g)
